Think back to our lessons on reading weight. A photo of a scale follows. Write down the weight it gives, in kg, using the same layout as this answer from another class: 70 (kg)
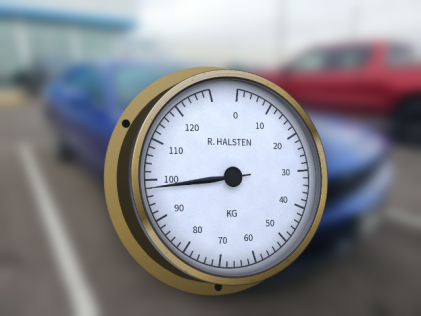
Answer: 98 (kg)
